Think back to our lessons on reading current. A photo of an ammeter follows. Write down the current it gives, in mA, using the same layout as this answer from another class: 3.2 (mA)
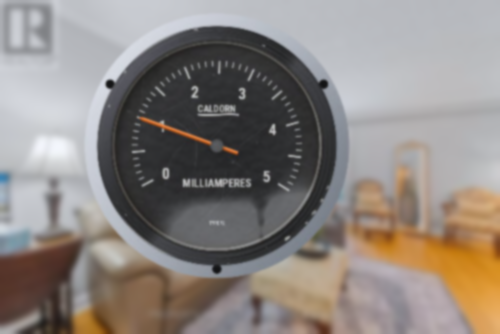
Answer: 1 (mA)
